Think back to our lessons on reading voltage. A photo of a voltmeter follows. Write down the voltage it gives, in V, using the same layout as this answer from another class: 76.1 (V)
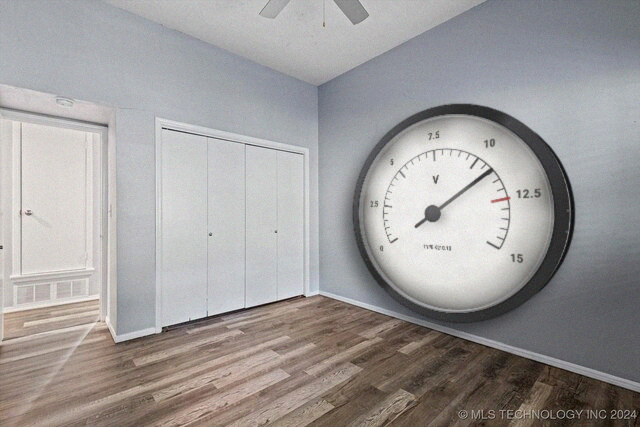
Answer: 11 (V)
